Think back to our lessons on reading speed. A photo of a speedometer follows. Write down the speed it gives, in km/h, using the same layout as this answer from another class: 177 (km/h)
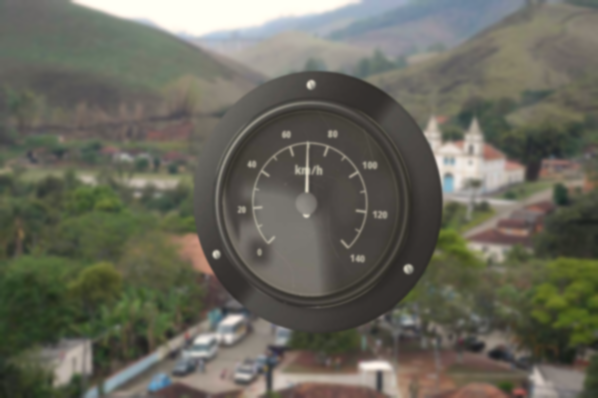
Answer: 70 (km/h)
